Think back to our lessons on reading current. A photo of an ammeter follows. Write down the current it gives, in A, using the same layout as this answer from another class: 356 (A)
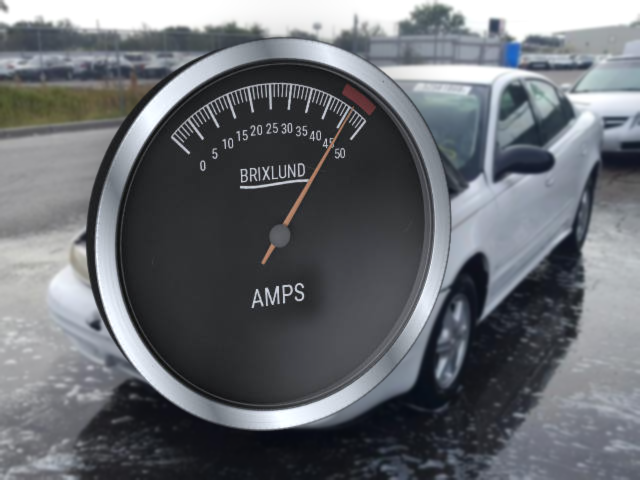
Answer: 45 (A)
